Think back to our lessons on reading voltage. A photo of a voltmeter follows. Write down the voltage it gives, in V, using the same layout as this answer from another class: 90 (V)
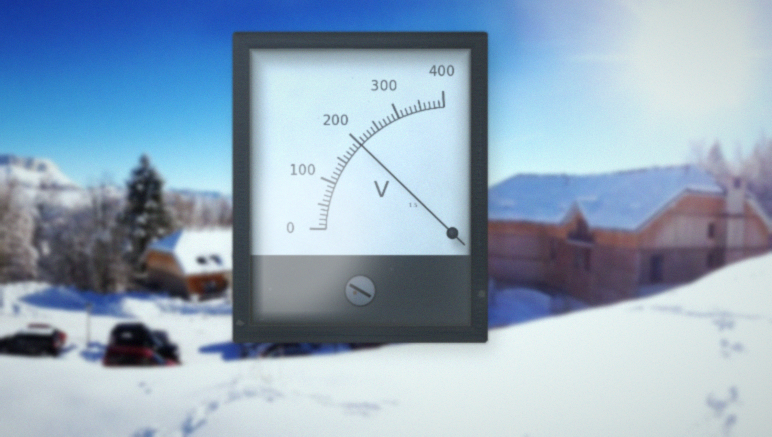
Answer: 200 (V)
